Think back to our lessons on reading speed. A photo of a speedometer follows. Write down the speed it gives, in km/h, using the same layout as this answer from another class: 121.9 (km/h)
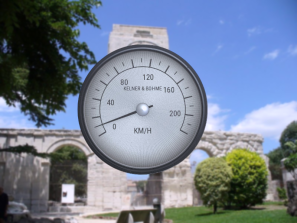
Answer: 10 (km/h)
